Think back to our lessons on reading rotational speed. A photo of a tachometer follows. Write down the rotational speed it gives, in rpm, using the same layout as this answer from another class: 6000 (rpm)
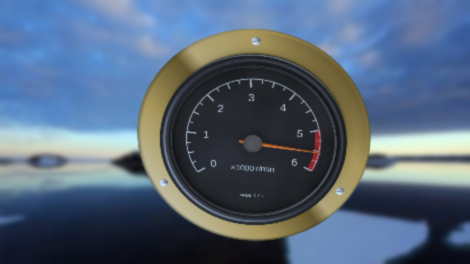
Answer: 5500 (rpm)
